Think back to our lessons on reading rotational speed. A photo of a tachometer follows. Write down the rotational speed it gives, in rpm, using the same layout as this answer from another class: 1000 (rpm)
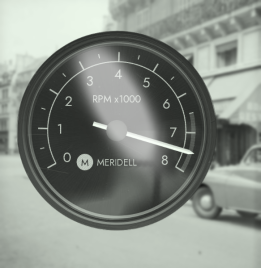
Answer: 7500 (rpm)
